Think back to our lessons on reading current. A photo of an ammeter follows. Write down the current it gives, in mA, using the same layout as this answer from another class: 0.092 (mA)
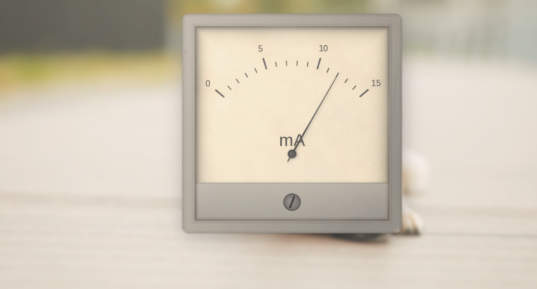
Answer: 12 (mA)
